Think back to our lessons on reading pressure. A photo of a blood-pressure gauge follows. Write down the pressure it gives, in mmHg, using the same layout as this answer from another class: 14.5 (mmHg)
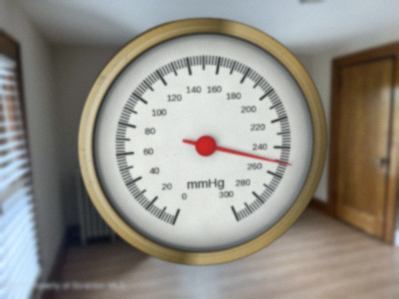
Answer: 250 (mmHg)
